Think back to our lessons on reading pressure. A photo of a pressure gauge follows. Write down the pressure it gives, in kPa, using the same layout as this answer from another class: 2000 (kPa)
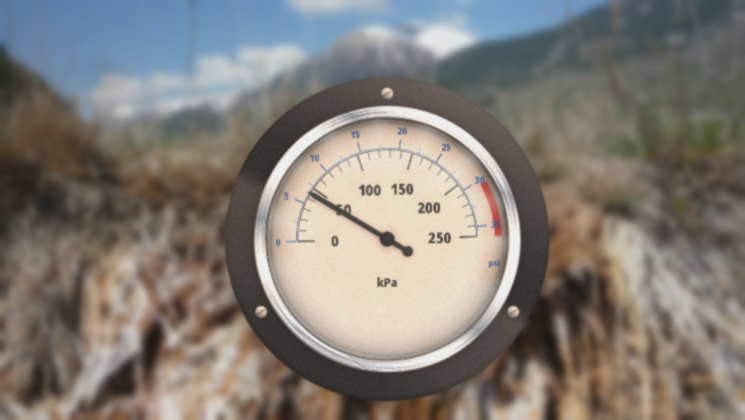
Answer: 45 (kPa)
